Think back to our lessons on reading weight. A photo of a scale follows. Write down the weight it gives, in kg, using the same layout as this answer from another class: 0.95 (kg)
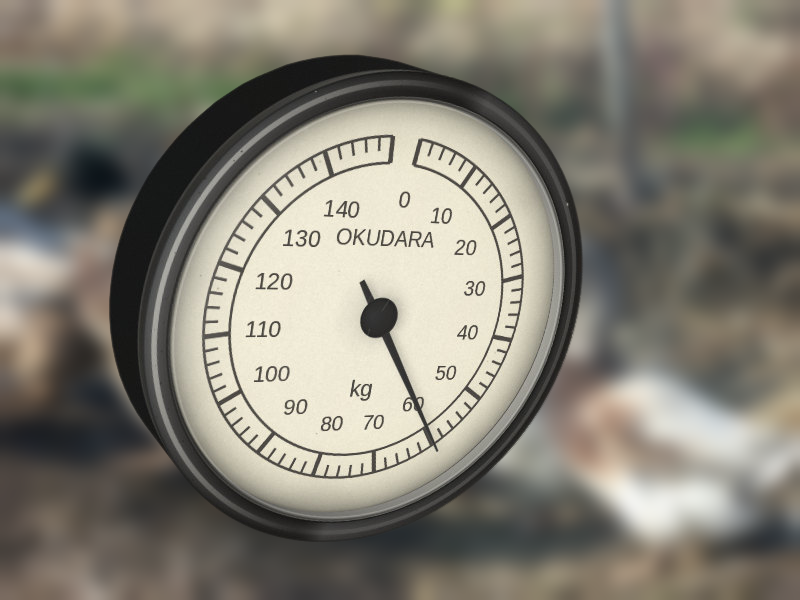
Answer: 60 (kg)
